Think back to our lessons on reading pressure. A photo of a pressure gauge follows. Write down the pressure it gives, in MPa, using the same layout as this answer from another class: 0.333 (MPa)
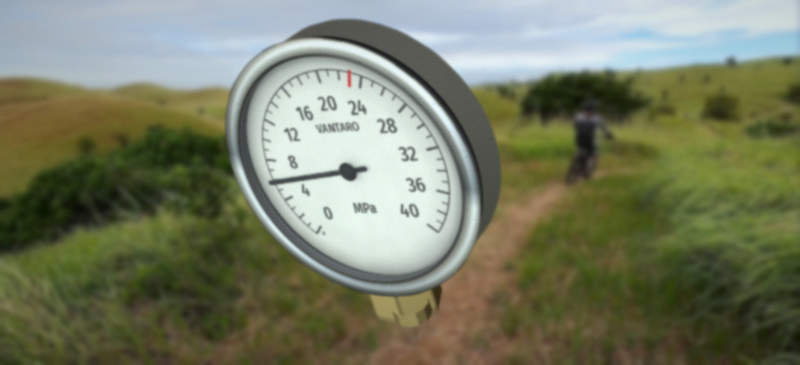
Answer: 6 (MPa)
